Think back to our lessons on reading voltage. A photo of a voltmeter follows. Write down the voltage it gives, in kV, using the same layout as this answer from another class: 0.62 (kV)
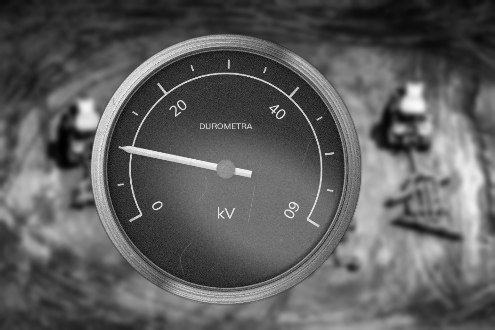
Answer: 10 (kV)
